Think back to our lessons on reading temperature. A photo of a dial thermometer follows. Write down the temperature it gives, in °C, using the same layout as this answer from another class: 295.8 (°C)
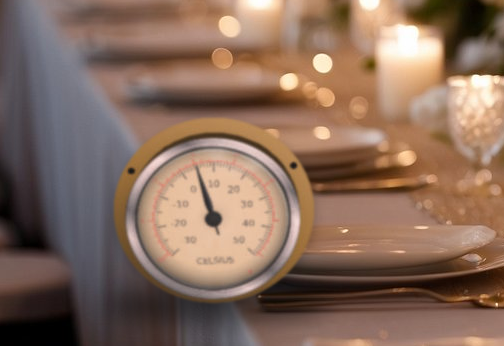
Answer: 5 (°C)
